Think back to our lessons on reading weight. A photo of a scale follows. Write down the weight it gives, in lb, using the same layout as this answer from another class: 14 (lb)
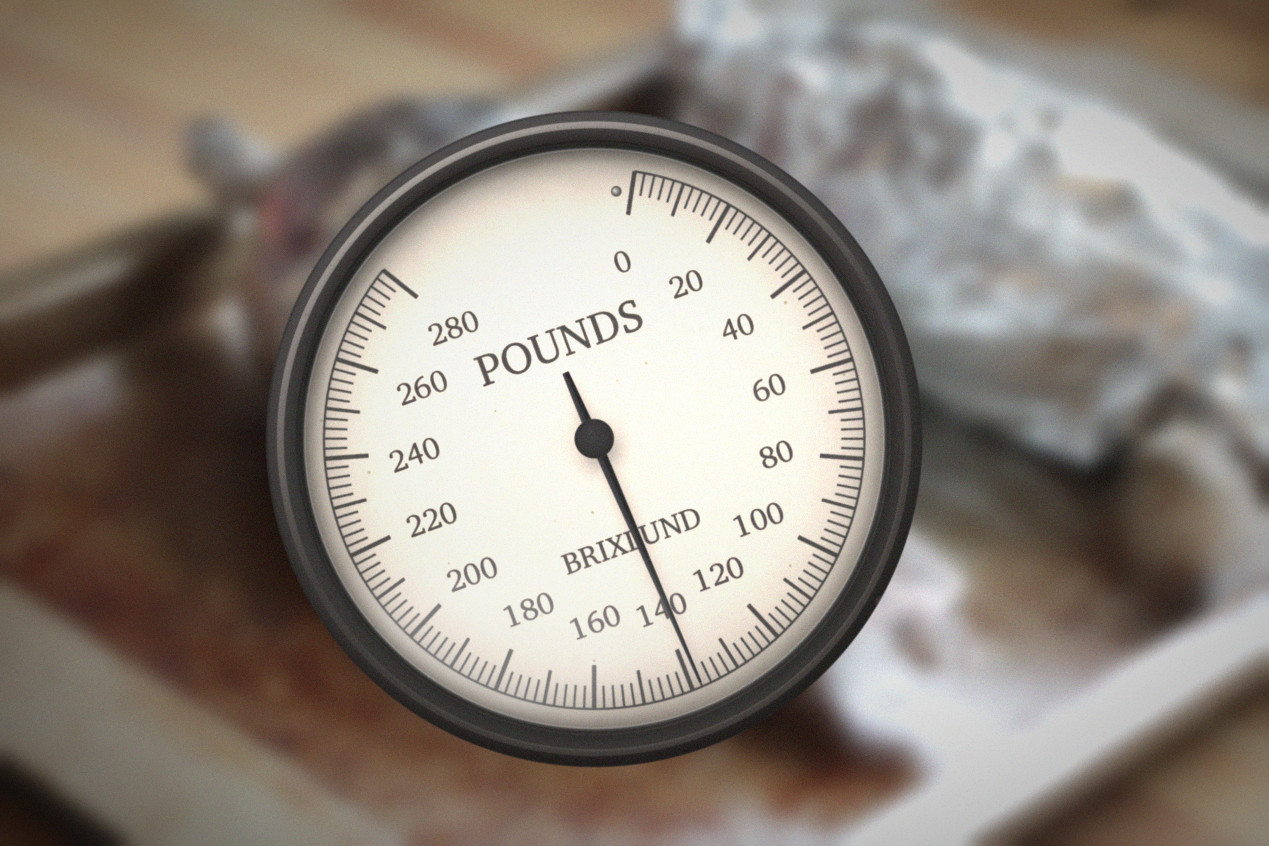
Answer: 138 (lb)
